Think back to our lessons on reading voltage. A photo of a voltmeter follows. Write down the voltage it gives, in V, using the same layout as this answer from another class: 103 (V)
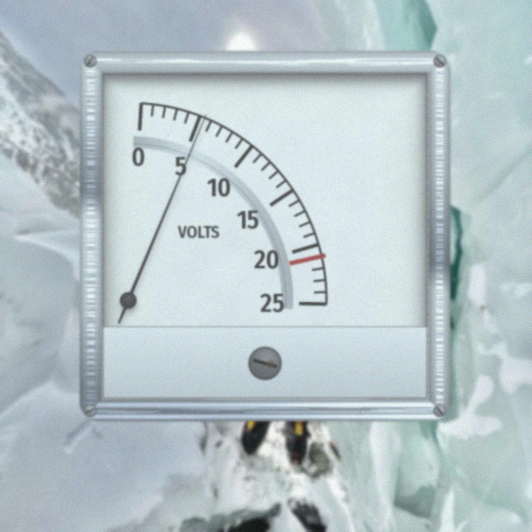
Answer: 5.5 (V)
